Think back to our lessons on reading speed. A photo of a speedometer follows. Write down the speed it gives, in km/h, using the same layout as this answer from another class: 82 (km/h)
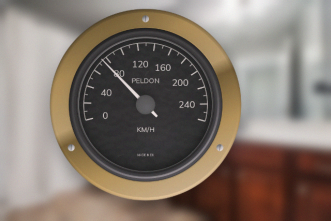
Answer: 75 (km/h)
